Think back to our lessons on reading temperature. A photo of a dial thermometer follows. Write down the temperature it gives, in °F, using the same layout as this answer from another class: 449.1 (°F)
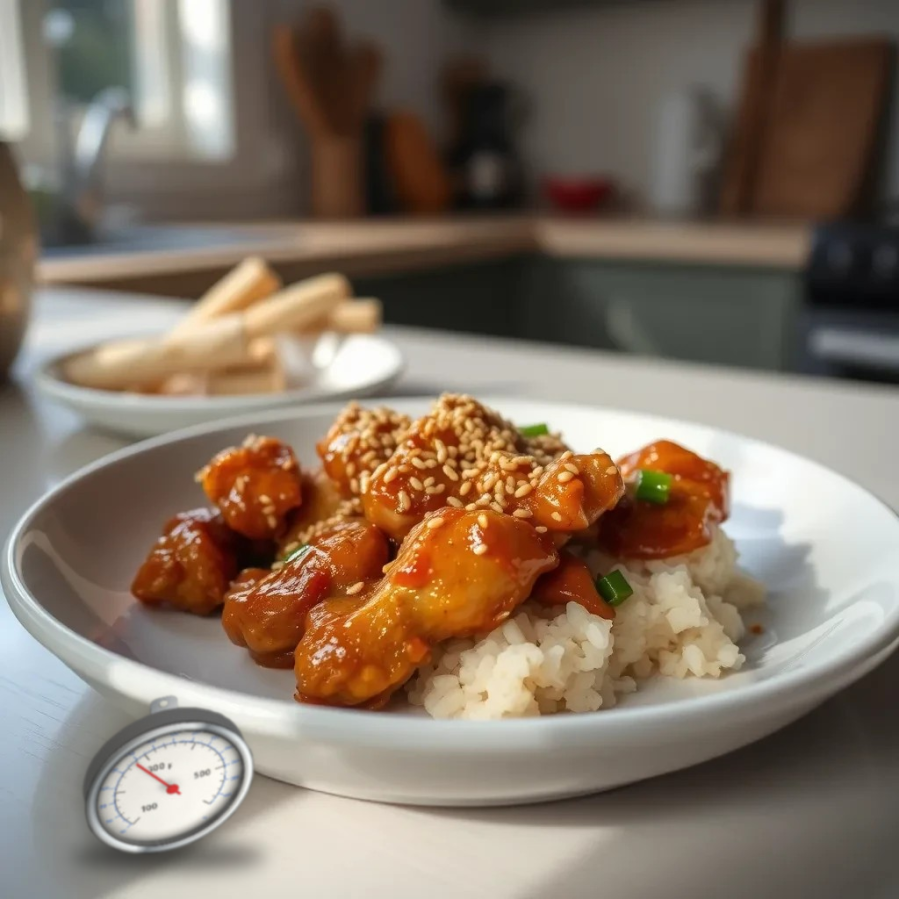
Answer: 280 (°F)
